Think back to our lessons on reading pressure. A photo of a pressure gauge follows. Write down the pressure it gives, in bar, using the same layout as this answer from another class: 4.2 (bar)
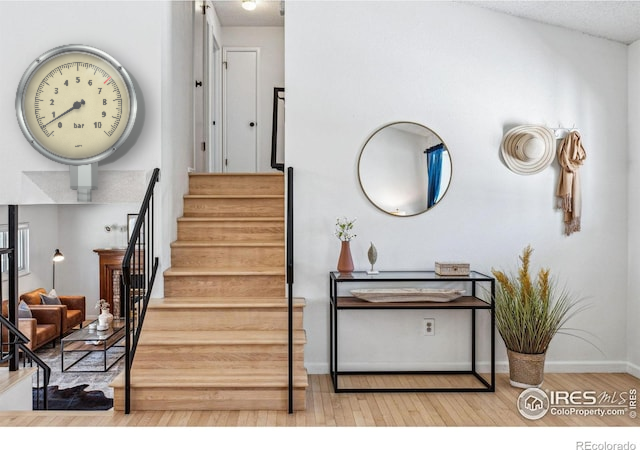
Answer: 0.5 (bar)
